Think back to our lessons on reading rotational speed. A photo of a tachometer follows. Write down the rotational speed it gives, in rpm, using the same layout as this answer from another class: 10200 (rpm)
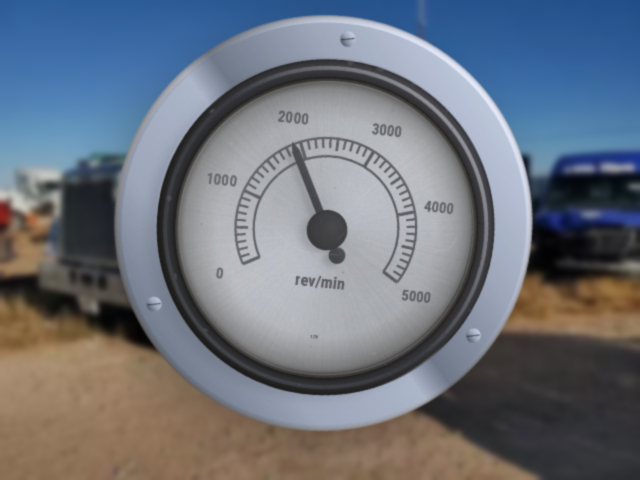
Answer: 1900 (rpm)
